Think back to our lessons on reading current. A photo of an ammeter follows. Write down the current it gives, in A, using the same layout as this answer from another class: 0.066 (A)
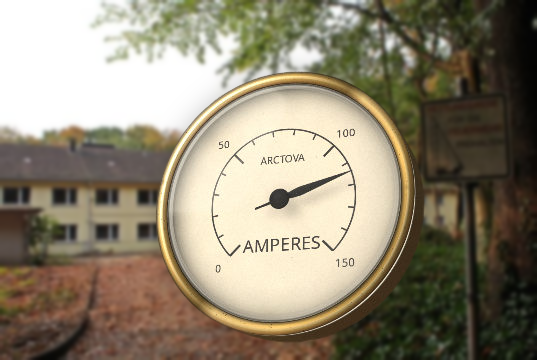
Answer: 115 (A)
